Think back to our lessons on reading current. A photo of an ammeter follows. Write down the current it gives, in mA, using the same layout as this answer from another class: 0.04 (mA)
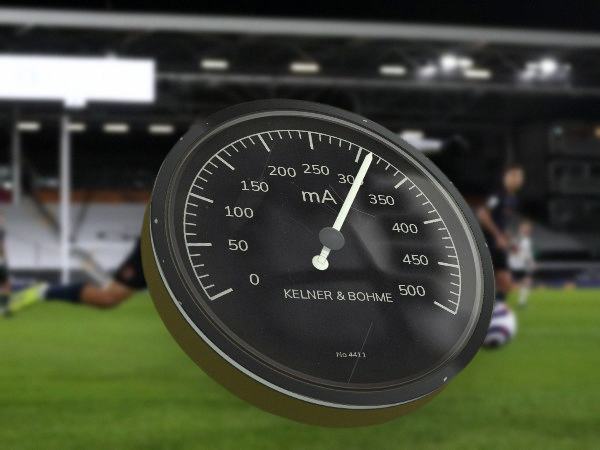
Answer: 310 (mA)
